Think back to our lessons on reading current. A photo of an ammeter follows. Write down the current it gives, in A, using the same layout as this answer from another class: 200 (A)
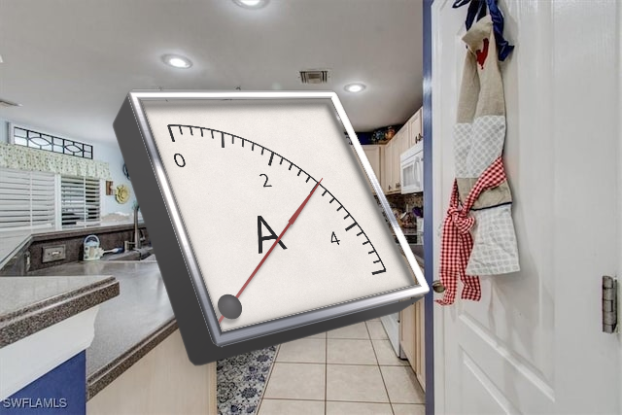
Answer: 3 (A)
